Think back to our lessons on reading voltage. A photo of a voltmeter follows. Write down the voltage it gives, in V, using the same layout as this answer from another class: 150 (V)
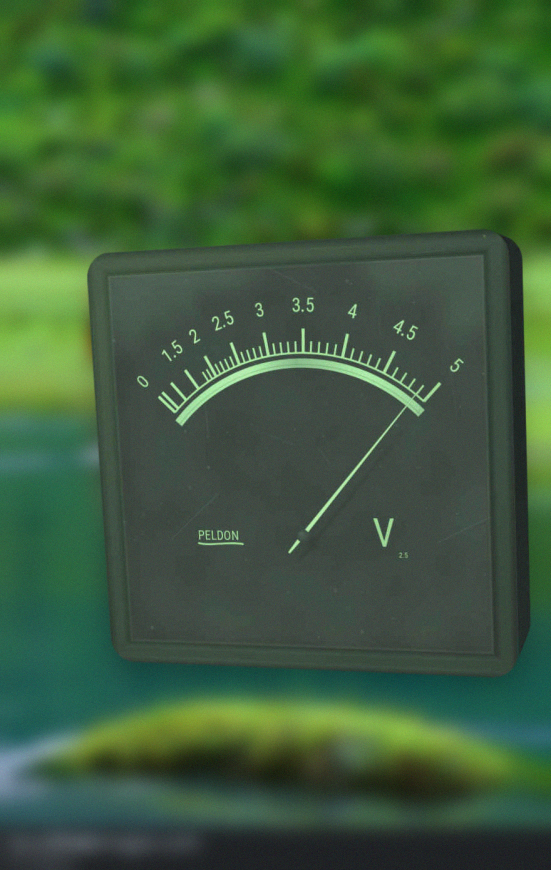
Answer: 4.9 (V)
